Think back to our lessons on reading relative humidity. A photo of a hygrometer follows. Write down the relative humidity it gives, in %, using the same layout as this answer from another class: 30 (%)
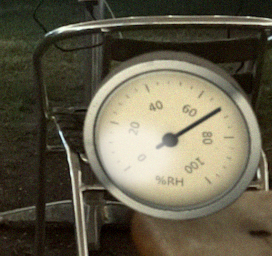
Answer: 68 (%)
